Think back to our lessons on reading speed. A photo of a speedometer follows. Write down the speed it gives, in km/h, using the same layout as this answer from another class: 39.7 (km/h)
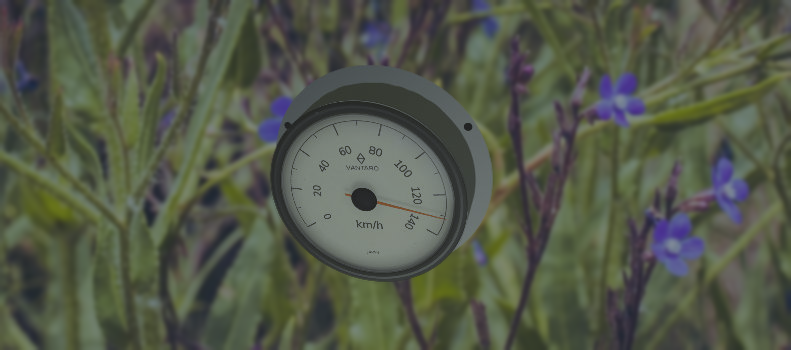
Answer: 130 (km/h)
